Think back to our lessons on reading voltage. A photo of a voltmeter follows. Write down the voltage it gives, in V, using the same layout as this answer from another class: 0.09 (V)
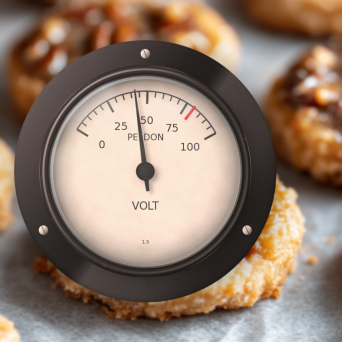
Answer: 42.5 (V)
